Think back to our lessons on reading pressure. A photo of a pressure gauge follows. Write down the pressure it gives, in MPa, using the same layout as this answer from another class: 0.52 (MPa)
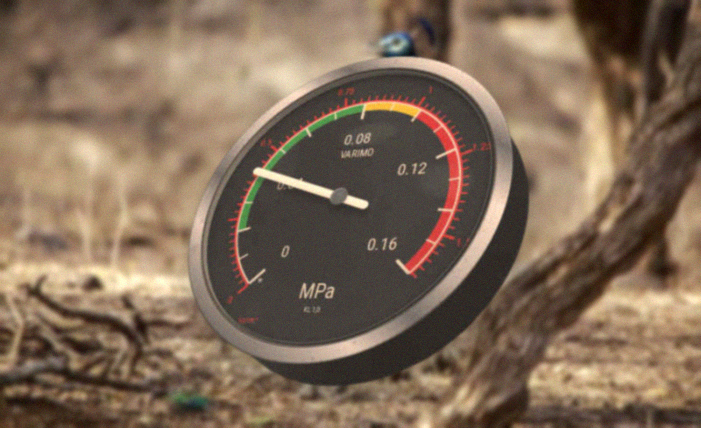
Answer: 0.04 (MPa)
